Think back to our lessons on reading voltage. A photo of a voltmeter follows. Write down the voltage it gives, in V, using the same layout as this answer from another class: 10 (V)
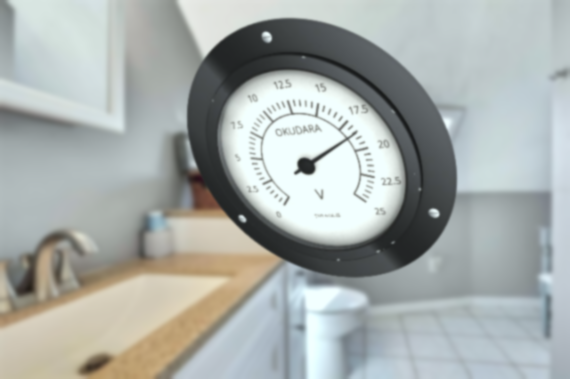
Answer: 18.5 (V)
